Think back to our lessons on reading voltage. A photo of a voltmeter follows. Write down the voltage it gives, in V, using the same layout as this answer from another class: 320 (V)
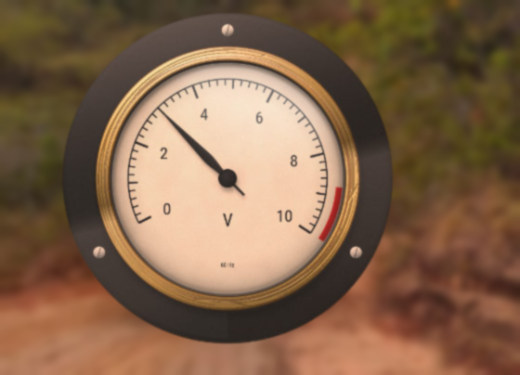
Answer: 3 (V)
